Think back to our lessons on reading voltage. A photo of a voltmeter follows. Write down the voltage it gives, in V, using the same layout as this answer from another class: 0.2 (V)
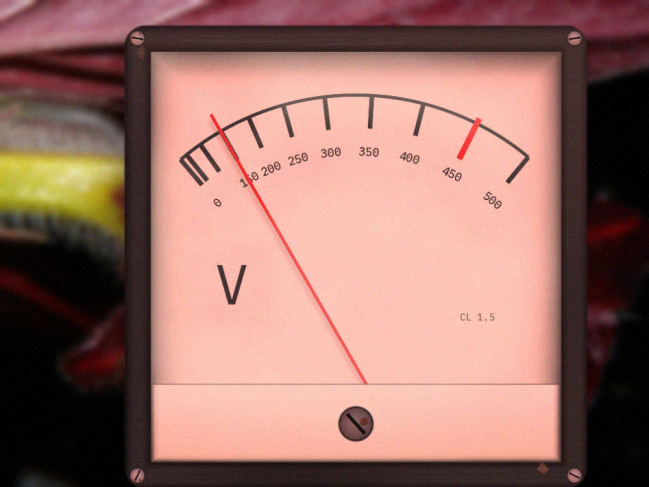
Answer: 150 (V)
